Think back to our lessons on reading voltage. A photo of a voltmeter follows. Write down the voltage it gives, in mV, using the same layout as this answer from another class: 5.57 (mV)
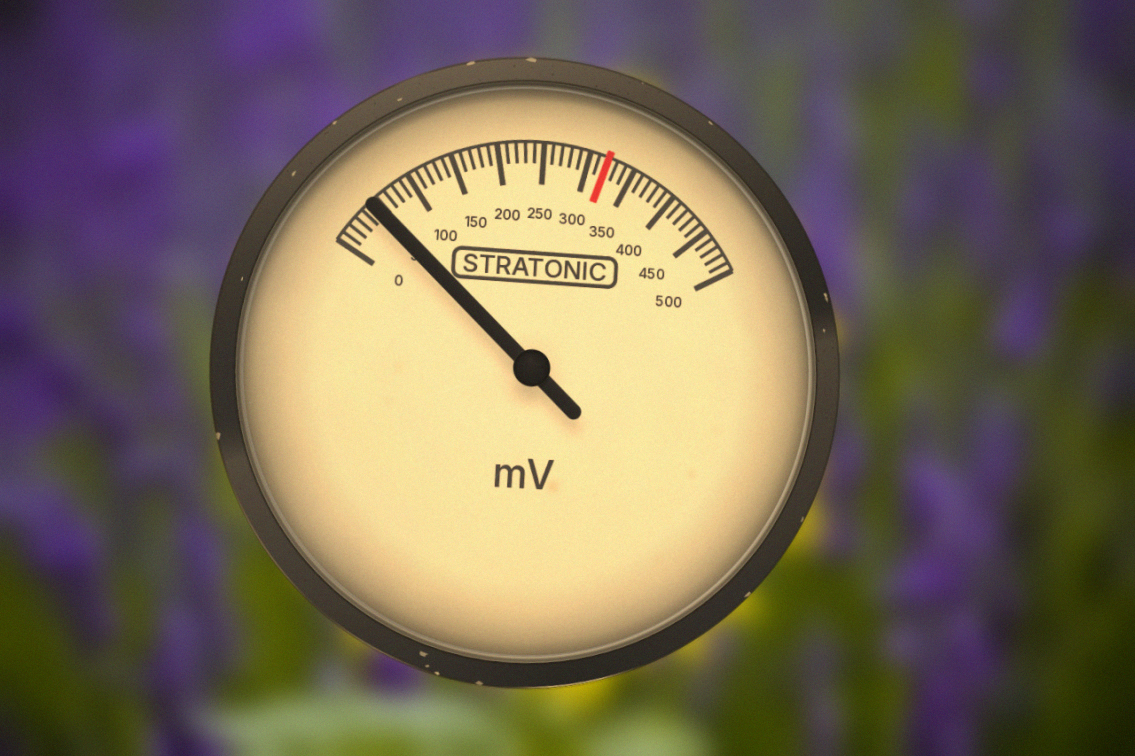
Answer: 50 (mV)
